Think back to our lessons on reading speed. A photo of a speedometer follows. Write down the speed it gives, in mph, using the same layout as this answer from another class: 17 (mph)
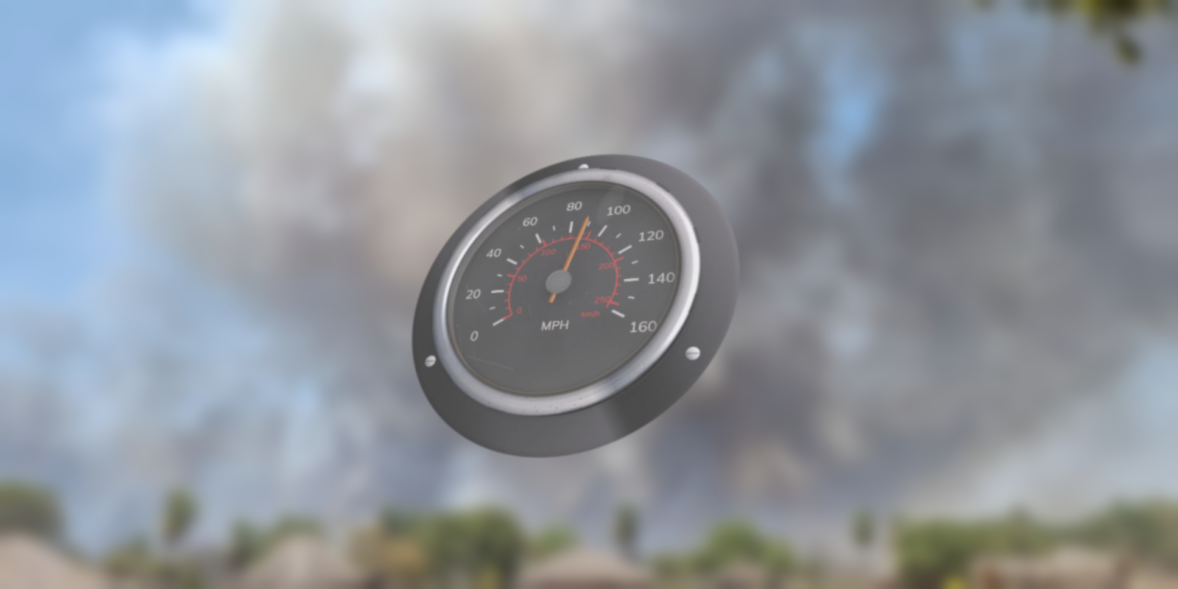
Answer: 90 (mph)
